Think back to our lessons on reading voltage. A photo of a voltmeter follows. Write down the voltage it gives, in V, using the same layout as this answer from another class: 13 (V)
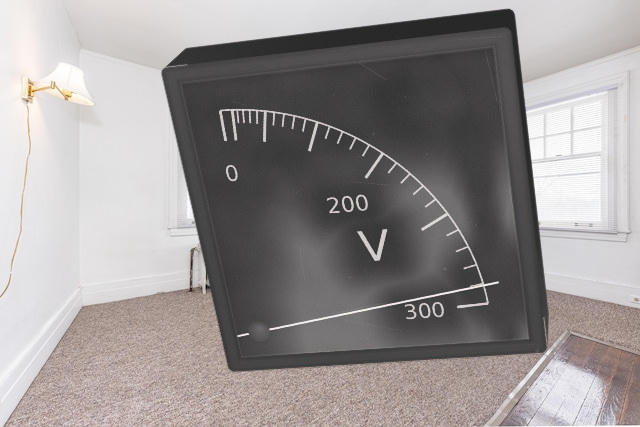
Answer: 290 (V)
